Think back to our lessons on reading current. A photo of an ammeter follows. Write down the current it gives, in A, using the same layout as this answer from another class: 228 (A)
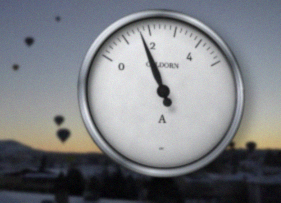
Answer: 1.6 (A)
